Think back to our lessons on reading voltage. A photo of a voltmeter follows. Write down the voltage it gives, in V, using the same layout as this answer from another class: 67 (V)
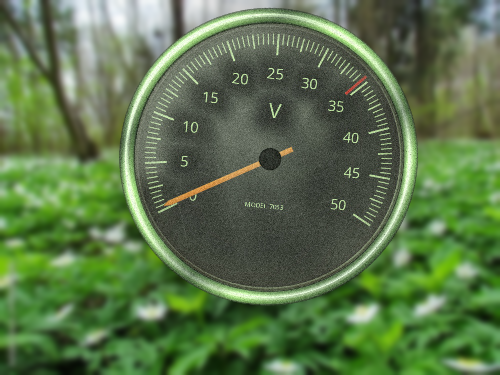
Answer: 0.5 (V)
